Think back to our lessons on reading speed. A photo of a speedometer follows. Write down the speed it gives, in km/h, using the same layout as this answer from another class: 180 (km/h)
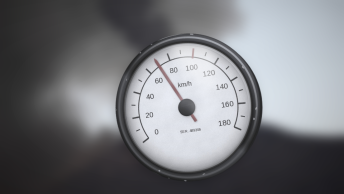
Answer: 70 (km/h)
